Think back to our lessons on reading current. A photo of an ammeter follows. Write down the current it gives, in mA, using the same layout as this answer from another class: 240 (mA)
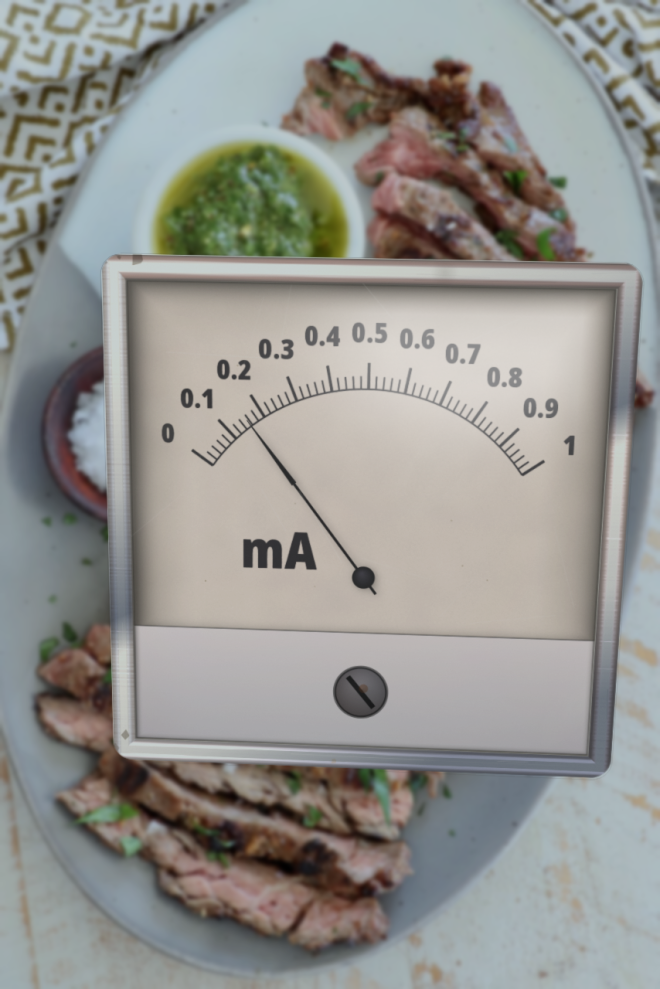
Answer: 0.16 (mA)
